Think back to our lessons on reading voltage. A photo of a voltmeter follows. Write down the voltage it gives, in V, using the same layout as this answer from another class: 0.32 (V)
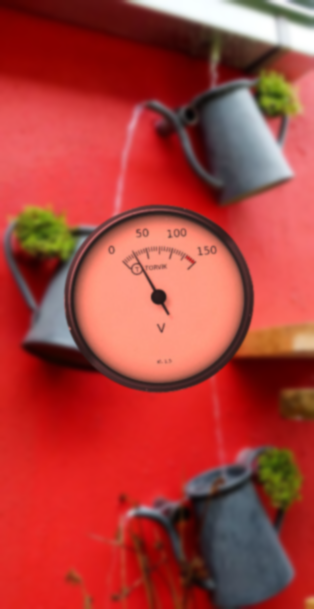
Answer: 25 (V)
